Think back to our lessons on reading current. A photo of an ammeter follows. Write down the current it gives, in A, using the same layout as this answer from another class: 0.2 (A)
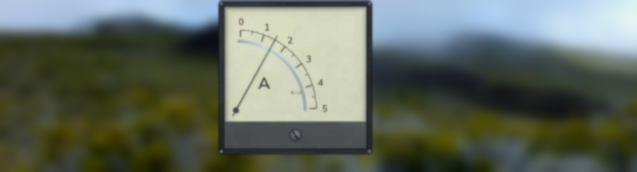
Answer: 1.5 (A)
